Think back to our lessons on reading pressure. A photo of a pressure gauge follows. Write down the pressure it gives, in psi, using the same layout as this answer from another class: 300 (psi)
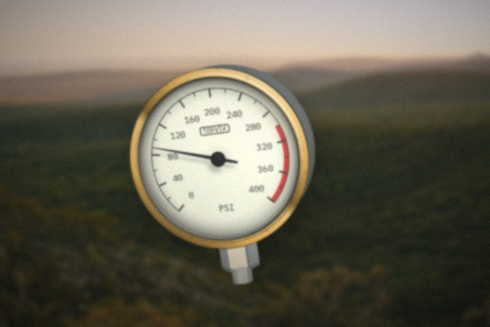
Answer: 90 (psi)
